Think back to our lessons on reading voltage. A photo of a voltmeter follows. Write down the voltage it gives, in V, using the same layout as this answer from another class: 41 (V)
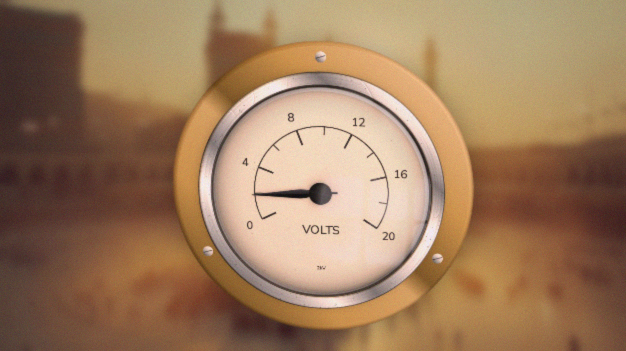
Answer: 2 (V)
